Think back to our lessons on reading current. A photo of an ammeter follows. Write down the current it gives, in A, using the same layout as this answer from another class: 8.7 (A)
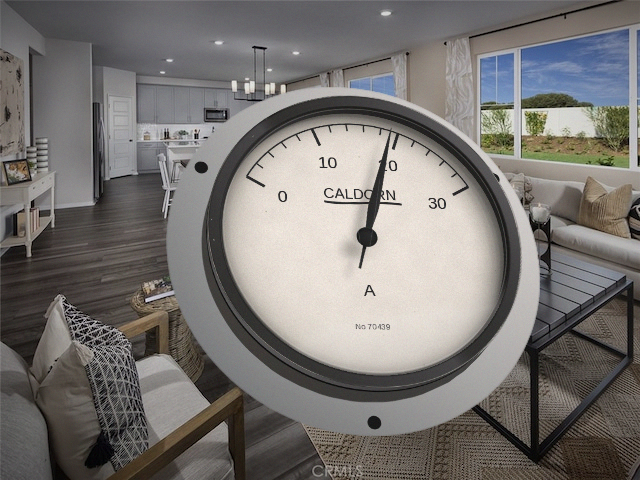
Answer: 19 (A)
